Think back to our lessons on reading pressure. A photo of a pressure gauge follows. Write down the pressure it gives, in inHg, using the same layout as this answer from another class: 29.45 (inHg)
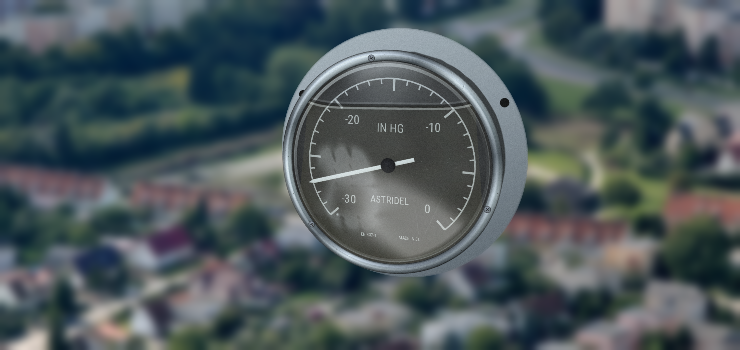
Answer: -27 (inHg)
